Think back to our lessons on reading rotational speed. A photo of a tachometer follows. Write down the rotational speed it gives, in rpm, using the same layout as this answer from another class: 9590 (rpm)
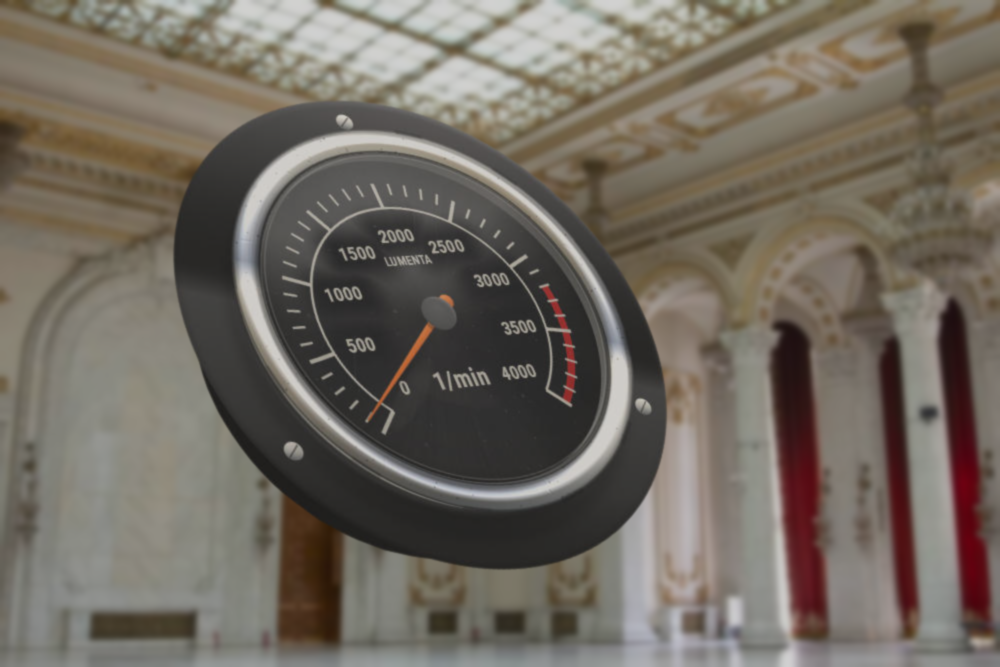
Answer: 100 (rpm)
